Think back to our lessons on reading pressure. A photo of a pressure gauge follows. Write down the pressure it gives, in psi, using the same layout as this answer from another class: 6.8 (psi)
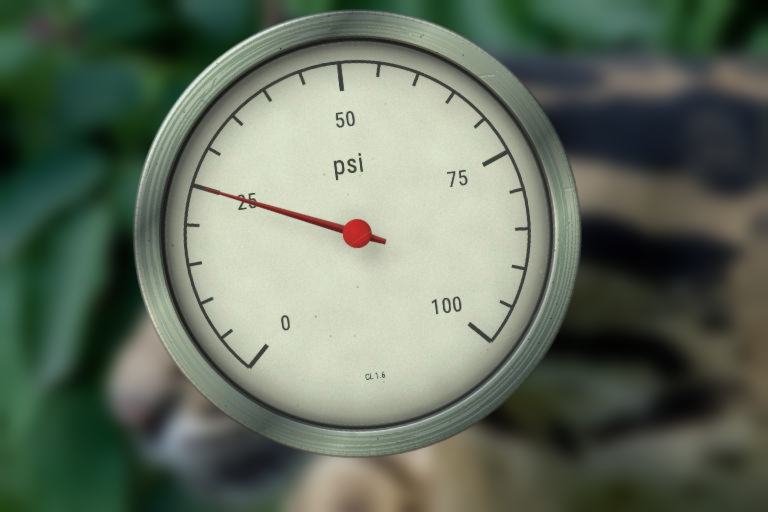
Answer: 25 (psi)
